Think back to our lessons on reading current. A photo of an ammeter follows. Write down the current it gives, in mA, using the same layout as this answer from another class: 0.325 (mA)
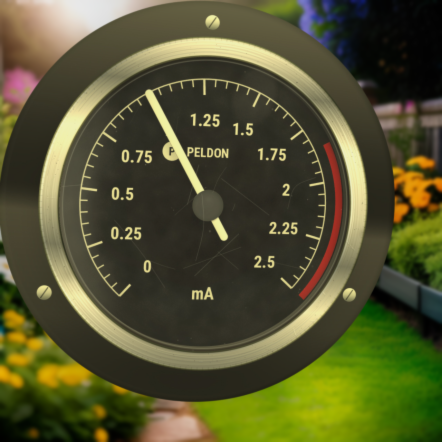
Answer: 1 (mA)
